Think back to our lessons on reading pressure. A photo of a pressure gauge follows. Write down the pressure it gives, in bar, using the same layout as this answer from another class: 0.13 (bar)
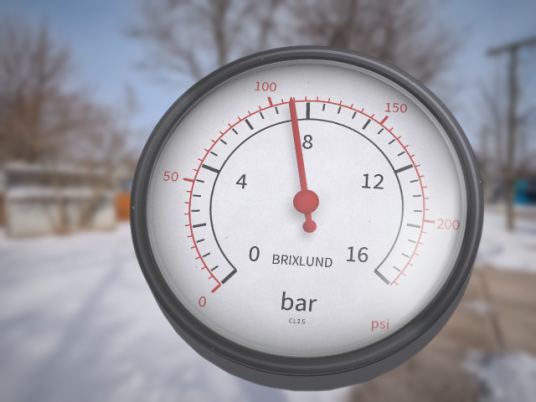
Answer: 7.5 (bar)
